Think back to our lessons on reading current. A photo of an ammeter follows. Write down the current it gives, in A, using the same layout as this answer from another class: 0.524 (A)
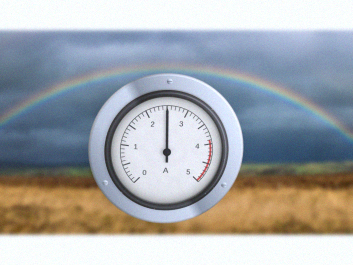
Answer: 2.5 (A)
